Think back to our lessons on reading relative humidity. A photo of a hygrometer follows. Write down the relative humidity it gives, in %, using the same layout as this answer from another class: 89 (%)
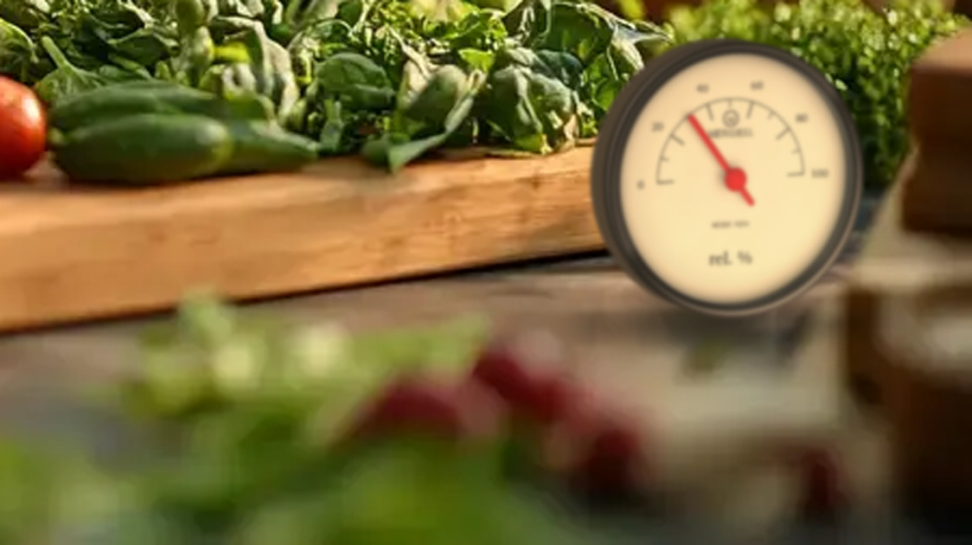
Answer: 30 (%)
